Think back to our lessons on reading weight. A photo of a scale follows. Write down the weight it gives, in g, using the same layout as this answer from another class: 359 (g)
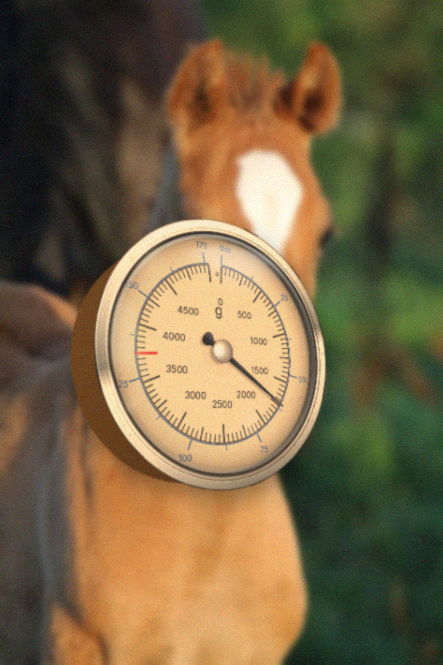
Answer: 1750 (g)
